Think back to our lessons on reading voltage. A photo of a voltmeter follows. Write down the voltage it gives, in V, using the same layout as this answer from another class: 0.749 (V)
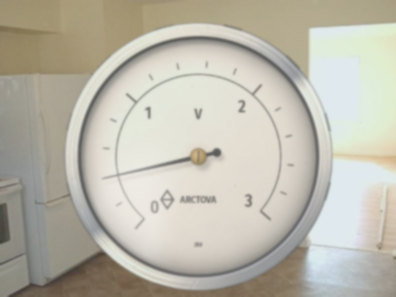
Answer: 0.4 (V)
